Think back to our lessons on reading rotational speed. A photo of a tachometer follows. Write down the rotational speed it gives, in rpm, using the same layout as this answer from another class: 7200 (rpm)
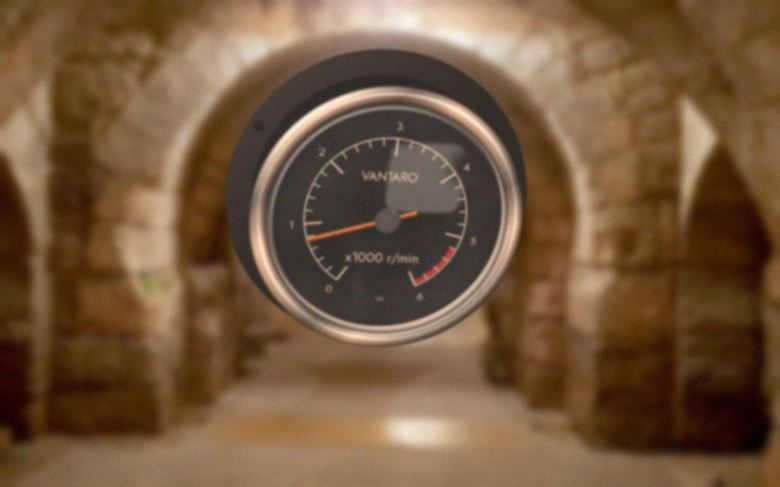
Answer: 800 (rpm)
